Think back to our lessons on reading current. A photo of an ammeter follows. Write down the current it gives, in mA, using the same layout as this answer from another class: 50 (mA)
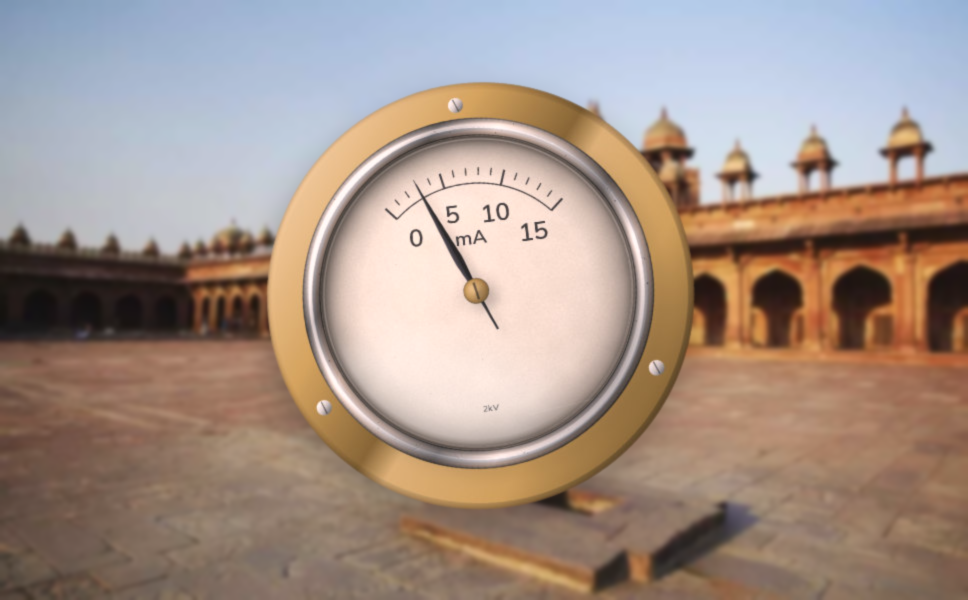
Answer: 3 (mA)
